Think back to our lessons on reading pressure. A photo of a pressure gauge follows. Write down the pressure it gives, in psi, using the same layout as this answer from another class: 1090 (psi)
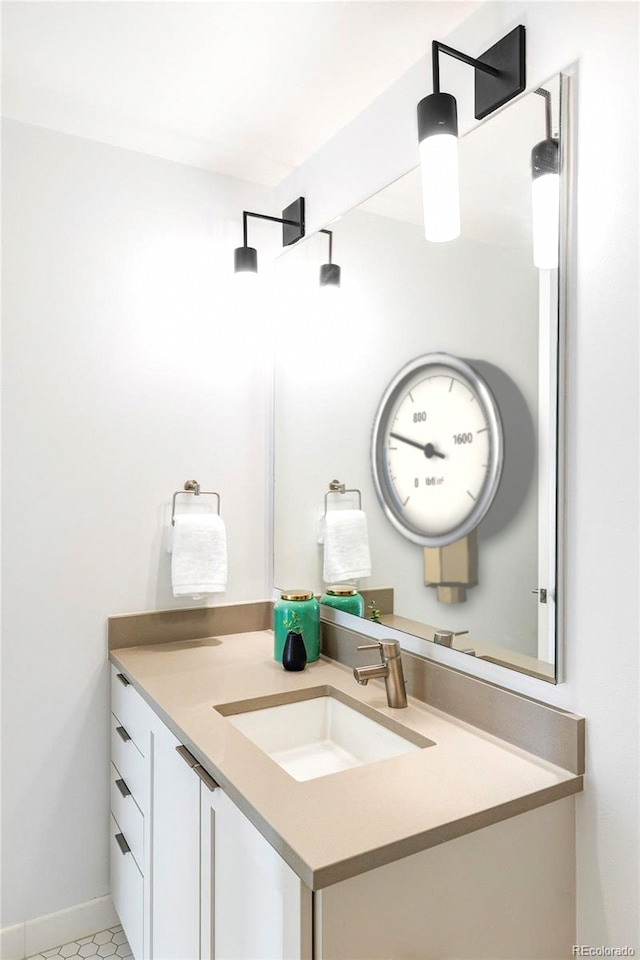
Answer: 500 (psi)
